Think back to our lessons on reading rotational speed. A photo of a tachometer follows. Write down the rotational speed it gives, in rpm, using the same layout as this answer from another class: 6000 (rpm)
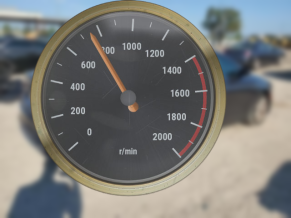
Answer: 750 (rpm)
